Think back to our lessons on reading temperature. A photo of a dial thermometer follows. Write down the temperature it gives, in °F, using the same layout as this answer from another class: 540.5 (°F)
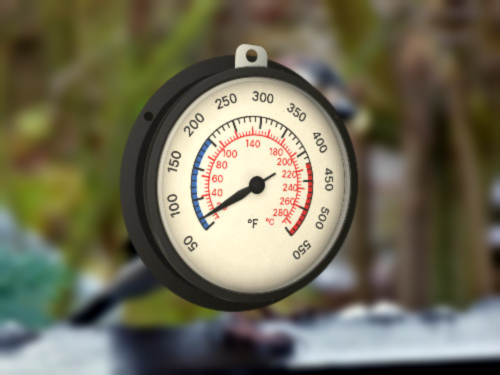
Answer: 70 (°F)
